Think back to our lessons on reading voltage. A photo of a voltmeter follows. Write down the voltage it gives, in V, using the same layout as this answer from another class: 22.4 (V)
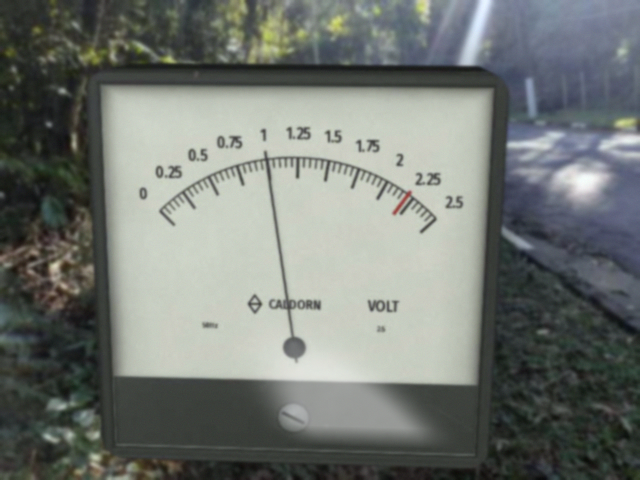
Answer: 1 (V)
